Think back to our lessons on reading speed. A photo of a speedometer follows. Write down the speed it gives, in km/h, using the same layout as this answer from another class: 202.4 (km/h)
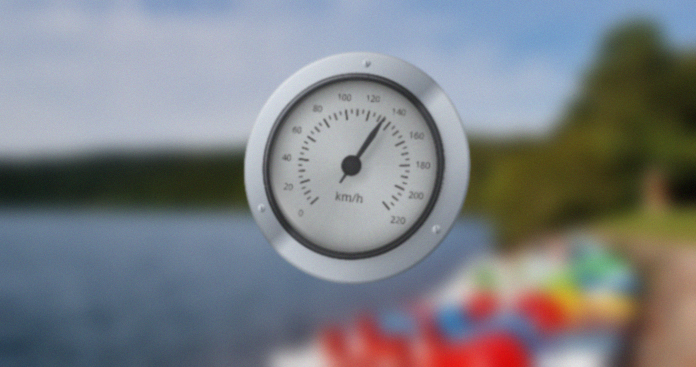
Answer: 135 (km/h)
